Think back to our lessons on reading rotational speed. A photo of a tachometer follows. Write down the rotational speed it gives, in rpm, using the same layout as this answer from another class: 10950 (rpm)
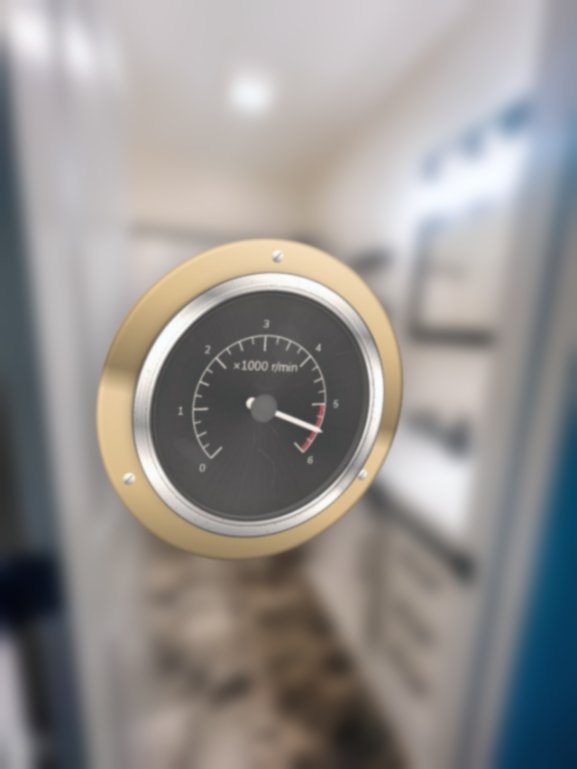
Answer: 5500 (rpm)
